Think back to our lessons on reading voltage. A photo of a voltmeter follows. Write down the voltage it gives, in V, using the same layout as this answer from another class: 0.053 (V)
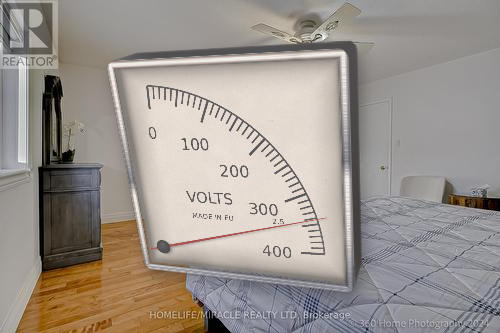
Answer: 340 (V)
